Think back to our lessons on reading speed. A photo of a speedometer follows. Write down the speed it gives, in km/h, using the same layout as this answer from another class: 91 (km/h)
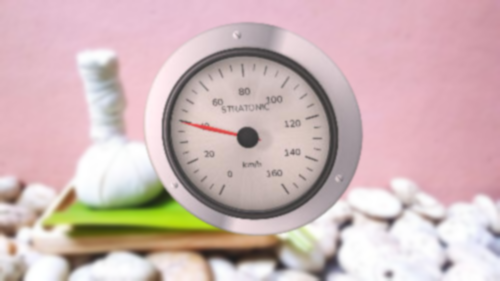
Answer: 40 (km/h)
